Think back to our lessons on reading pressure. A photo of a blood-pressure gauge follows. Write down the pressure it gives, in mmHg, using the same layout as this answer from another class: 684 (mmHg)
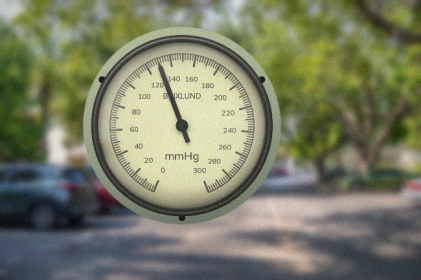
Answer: 130 (mmHg)
